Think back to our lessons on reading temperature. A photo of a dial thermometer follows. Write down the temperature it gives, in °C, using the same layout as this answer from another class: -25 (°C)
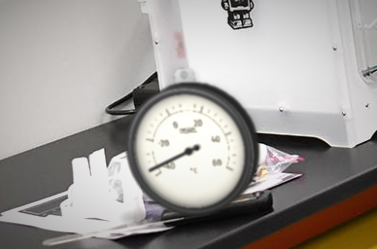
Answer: -36 (°C)
